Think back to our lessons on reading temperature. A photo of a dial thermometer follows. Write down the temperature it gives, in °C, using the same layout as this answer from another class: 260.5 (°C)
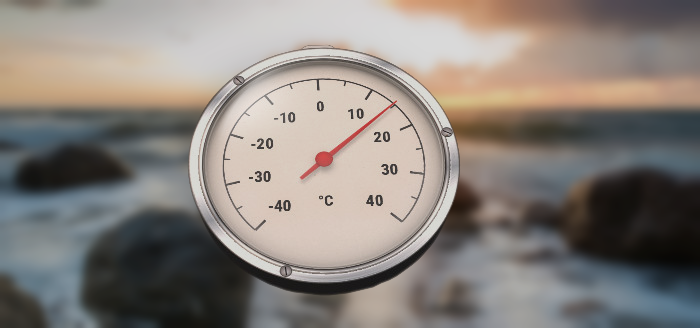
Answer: 15 (°C)
